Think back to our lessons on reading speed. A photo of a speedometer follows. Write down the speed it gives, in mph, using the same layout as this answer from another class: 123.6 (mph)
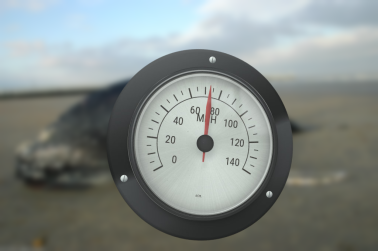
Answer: 72.5 (mph)
